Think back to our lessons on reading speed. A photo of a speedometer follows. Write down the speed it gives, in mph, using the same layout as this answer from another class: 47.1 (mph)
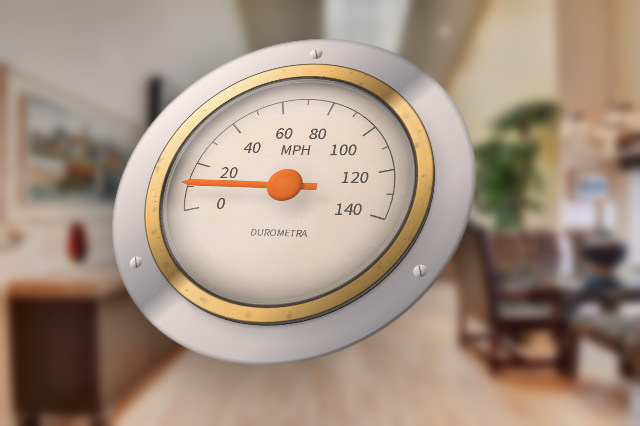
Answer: 10 (mph)
